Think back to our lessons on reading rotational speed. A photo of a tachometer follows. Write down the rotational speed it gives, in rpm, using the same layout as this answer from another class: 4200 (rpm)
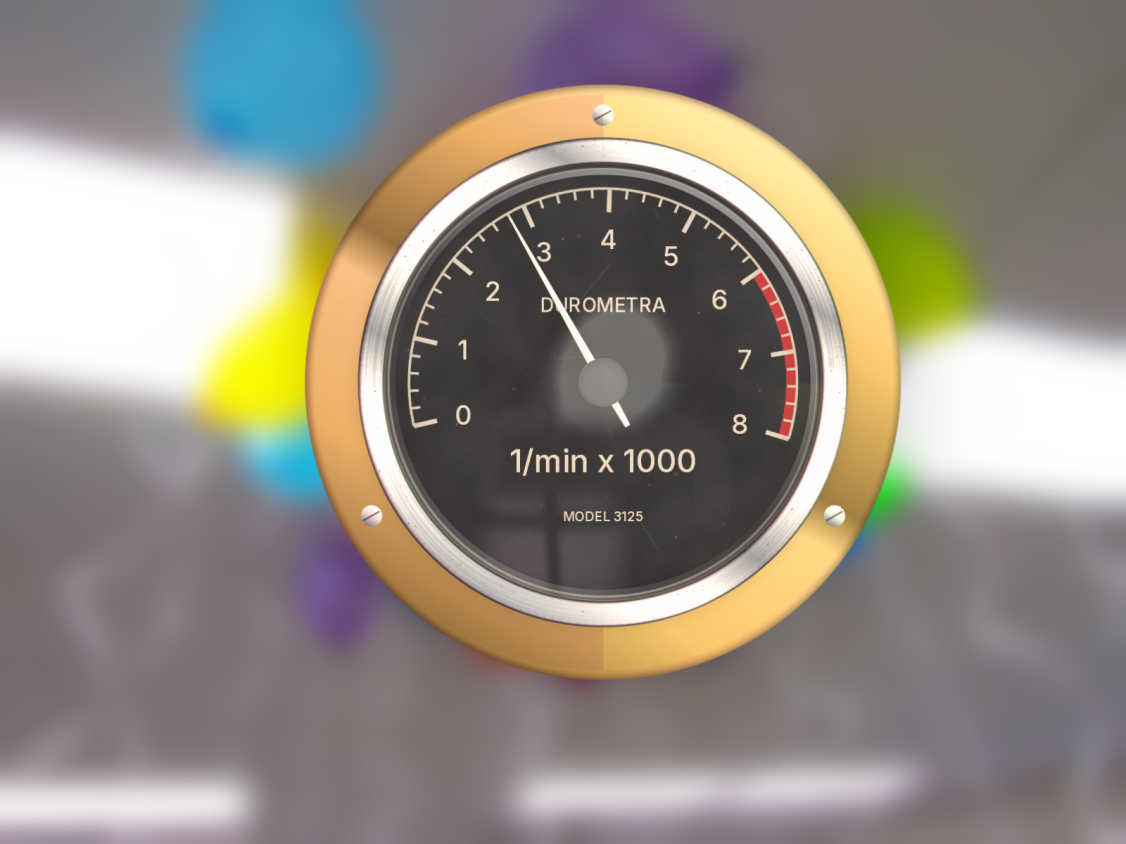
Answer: 2800 (rpm)
